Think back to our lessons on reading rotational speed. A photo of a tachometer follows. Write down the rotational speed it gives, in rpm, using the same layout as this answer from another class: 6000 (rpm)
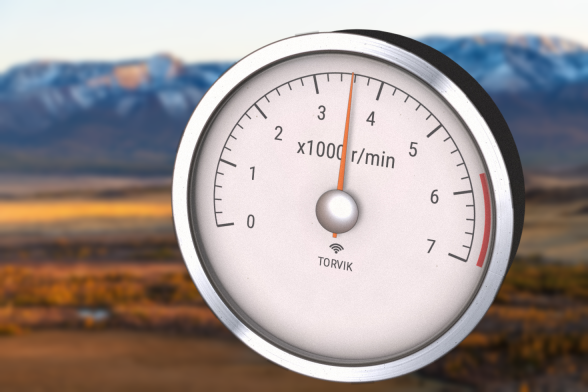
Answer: 3600 (rpm)
